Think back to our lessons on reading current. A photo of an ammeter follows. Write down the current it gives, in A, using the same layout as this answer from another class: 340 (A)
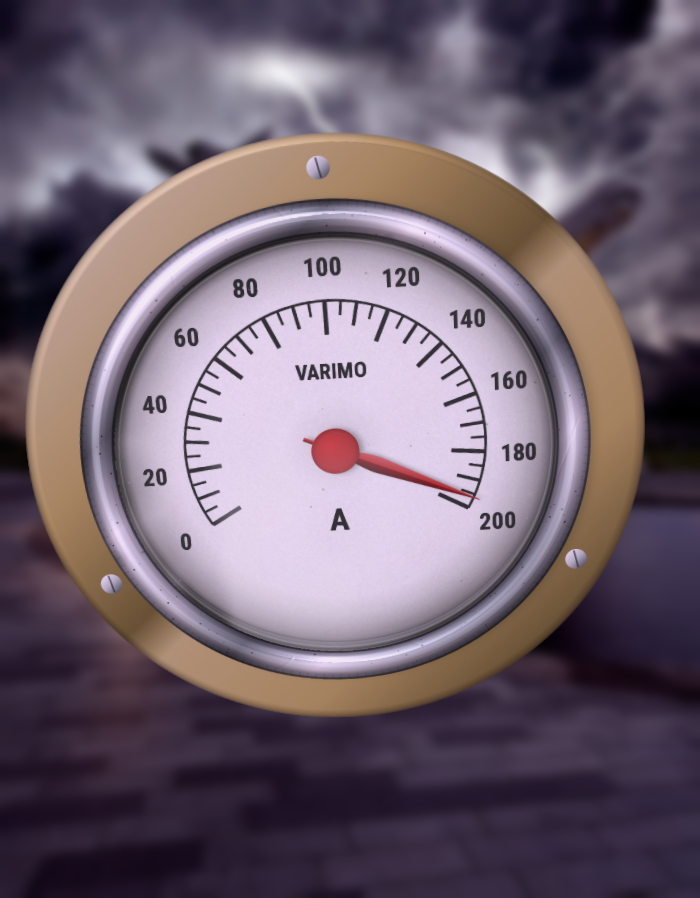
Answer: 195 (A)
